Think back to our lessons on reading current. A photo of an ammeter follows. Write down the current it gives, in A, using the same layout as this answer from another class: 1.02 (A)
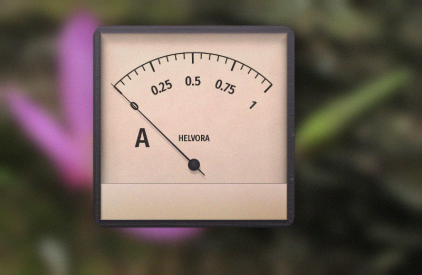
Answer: 0 (A)
